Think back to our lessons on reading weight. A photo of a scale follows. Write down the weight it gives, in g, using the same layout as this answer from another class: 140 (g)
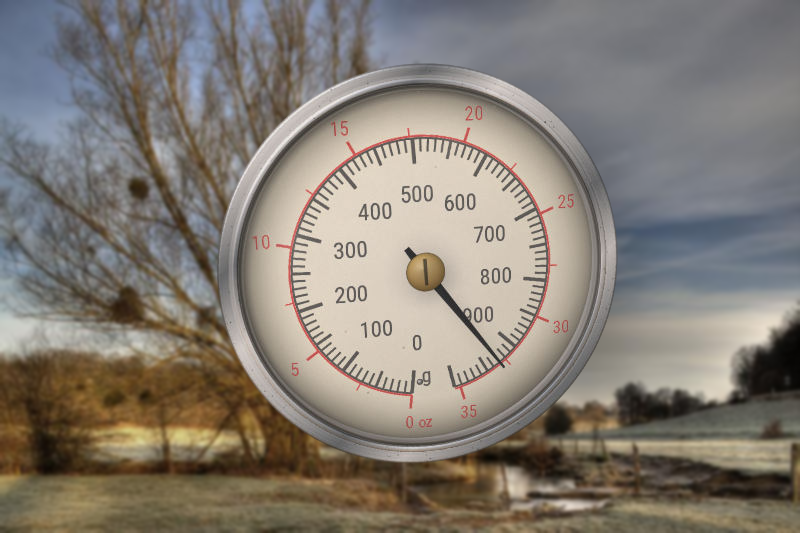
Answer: 930 (g)
